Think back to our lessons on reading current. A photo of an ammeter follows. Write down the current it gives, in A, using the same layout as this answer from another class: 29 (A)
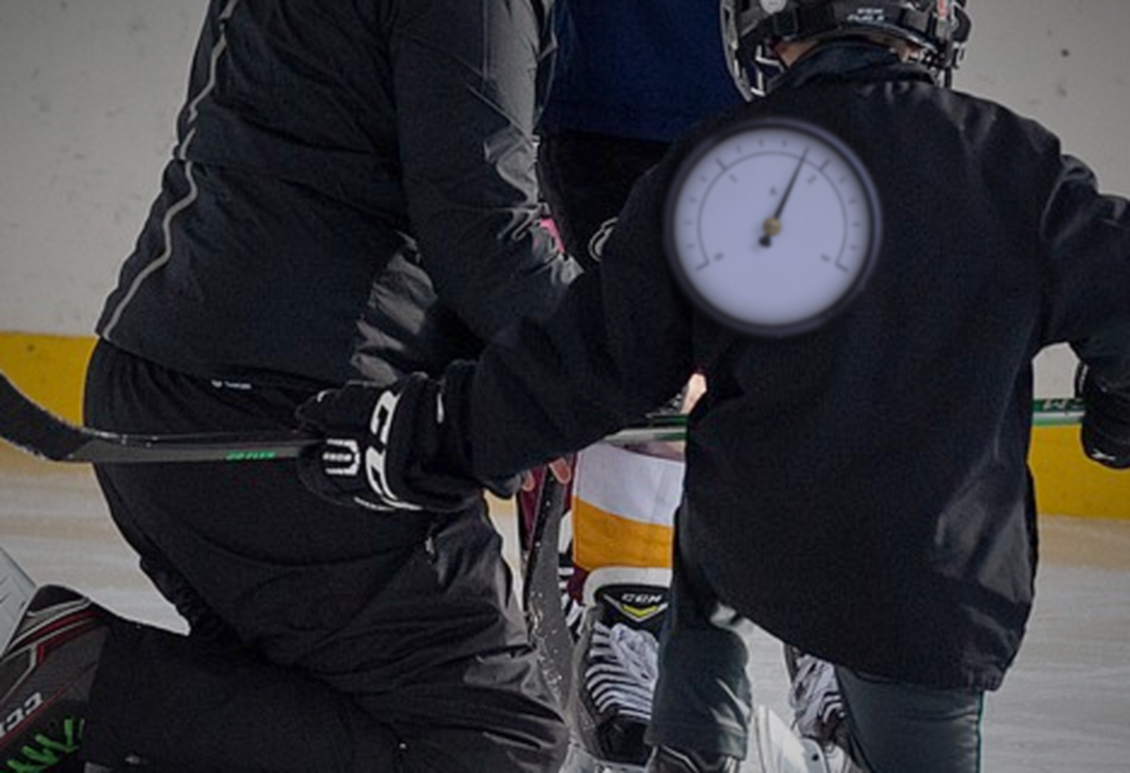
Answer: 1.8 (A)
